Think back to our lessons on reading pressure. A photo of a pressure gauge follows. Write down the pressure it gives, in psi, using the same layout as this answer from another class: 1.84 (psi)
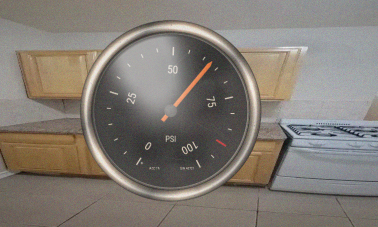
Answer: 62.5 (psi)
